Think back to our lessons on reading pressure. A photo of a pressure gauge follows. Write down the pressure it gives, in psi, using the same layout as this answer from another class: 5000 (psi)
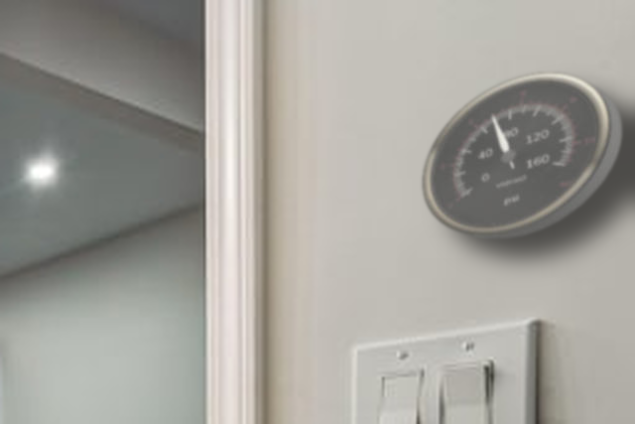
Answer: 70 (psi)
